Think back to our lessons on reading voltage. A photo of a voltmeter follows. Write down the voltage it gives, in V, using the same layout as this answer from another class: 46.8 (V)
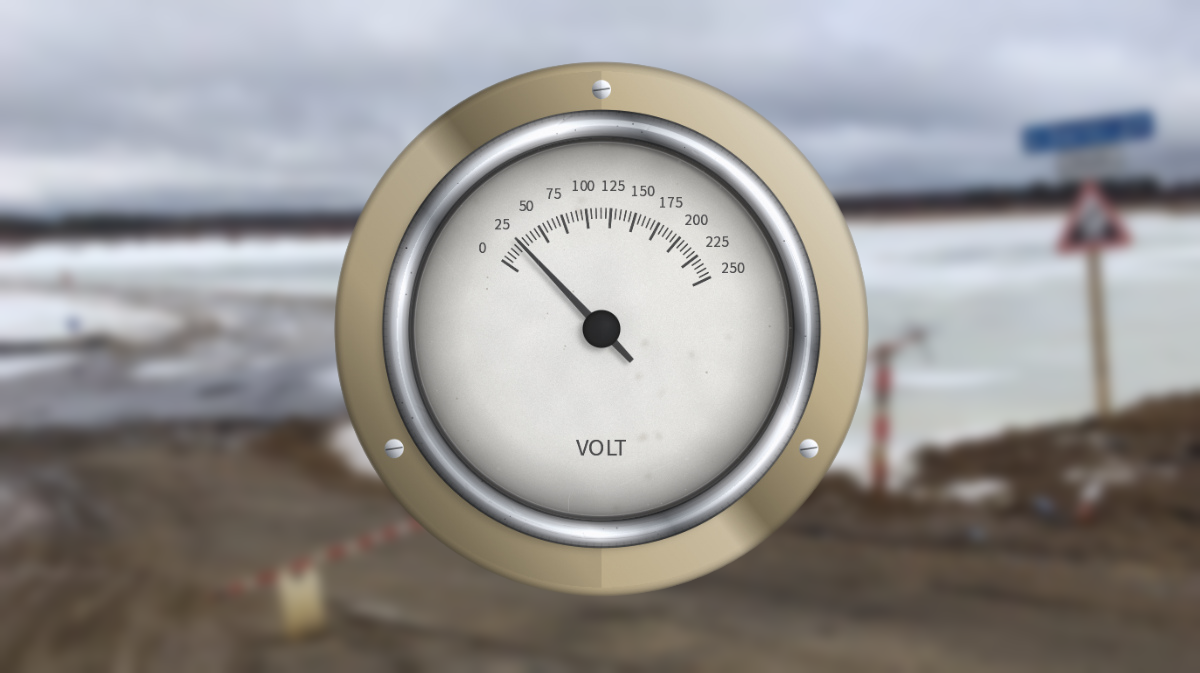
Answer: 25 (V)
